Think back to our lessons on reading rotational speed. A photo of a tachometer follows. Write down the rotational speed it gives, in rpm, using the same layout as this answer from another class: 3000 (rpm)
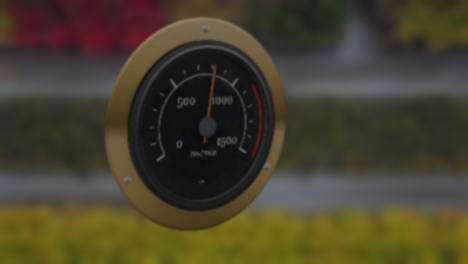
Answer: 800 (rpm)
